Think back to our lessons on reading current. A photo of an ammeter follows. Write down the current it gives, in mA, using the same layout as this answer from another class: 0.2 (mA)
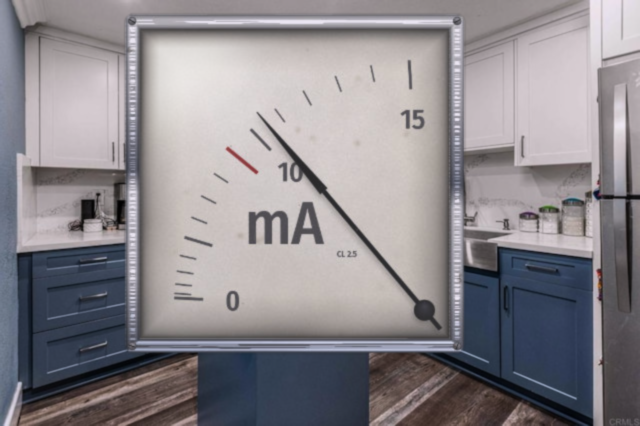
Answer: 10.5 (mA)
